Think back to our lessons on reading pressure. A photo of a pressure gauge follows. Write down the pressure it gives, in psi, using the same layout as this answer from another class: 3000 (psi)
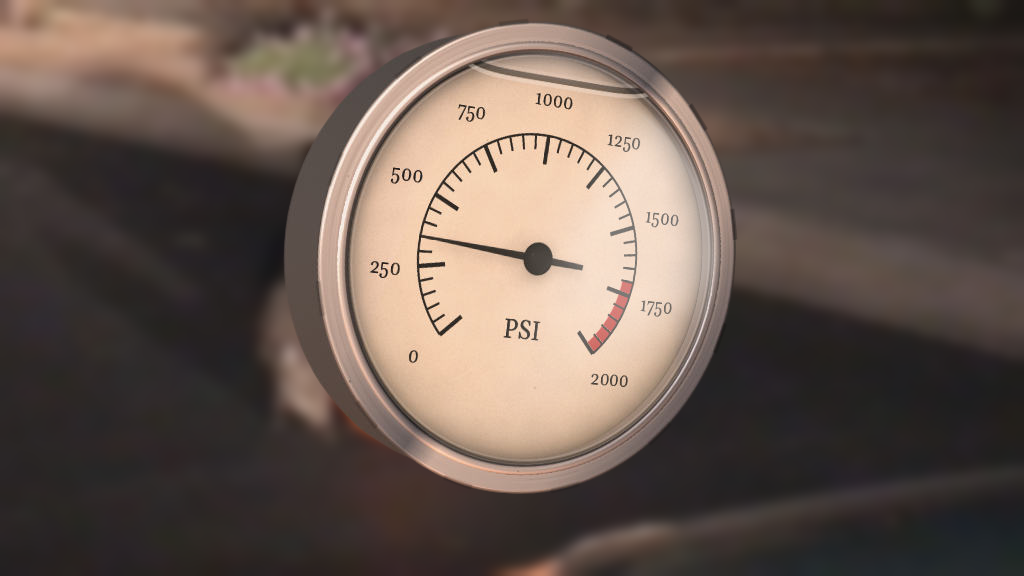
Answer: 350 (psi)
